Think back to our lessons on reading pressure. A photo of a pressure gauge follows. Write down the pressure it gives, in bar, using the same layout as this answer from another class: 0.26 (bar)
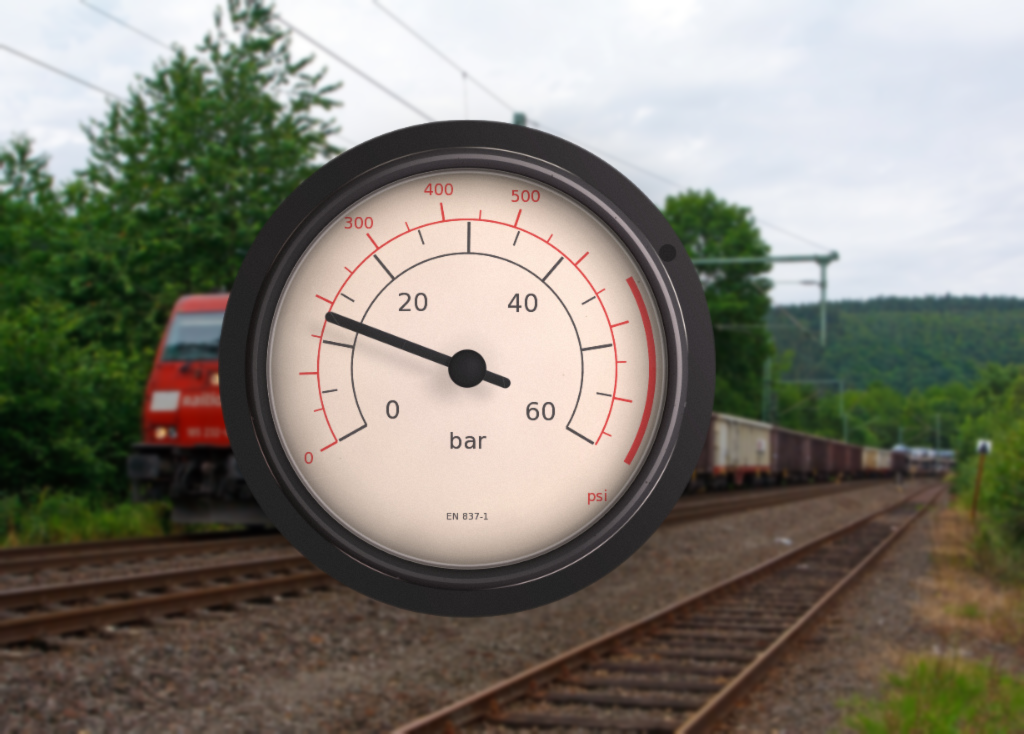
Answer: 12.5 (bar)
